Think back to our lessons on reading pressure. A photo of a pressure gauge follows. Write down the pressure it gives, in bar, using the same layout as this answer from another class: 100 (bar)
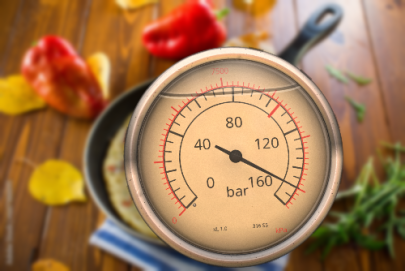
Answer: 150 (bar)
